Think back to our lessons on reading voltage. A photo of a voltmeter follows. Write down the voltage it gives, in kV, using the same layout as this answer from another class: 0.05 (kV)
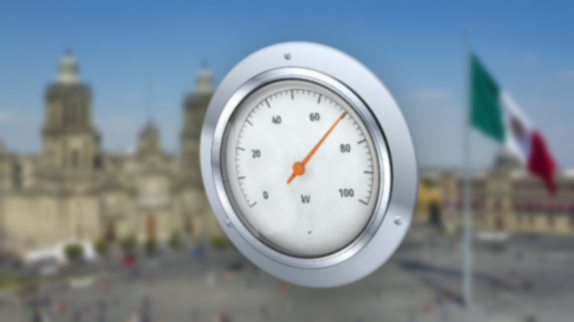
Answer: 70 (kV)
